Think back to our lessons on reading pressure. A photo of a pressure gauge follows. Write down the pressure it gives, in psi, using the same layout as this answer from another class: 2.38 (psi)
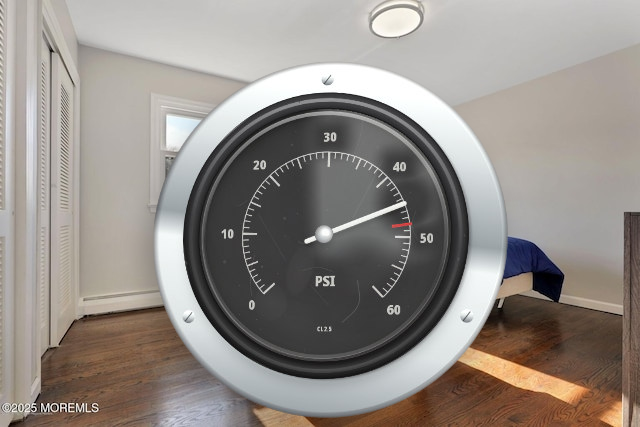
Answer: 45 (psi)
